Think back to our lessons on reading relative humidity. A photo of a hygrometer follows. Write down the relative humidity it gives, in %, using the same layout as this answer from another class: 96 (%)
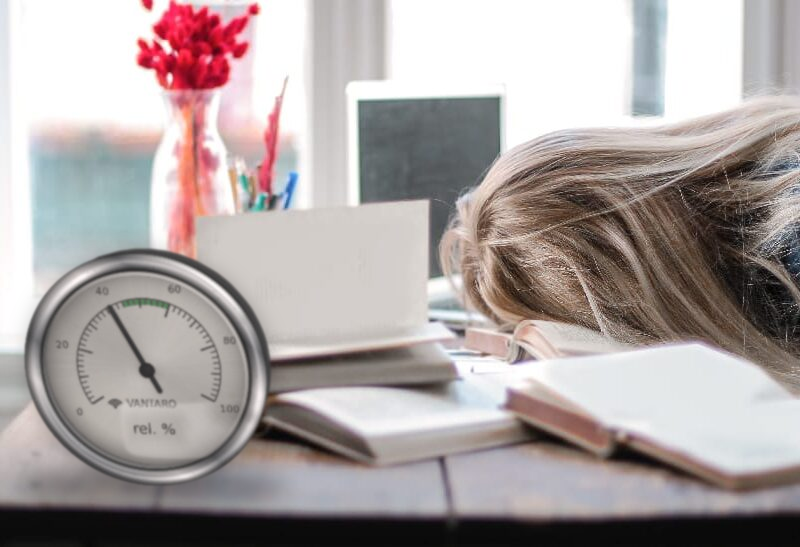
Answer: 40 (%)
